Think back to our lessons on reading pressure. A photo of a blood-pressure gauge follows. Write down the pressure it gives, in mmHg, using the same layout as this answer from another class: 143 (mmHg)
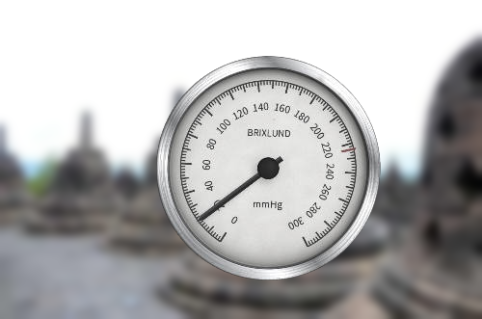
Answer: 20 (mmHg)
